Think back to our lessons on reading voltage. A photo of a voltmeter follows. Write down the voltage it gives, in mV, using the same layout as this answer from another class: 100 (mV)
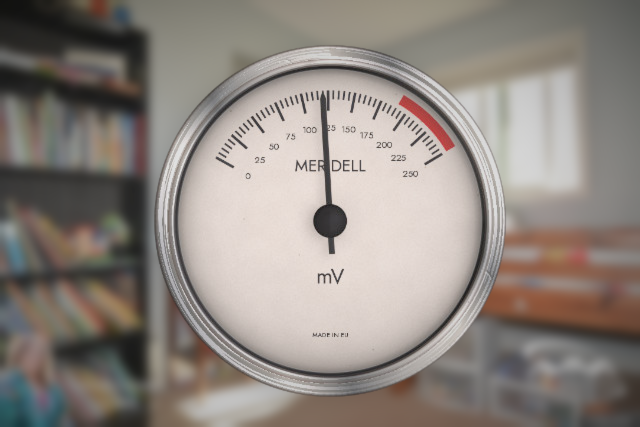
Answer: 120 (mV)
